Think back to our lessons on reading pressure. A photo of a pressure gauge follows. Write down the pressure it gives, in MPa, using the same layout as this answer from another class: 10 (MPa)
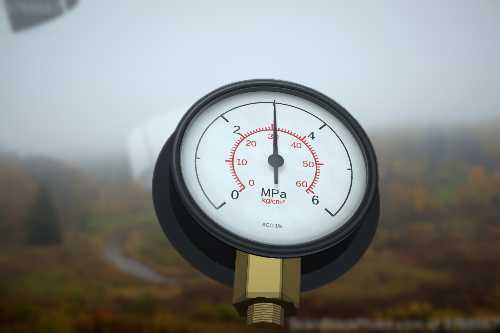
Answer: 3 (MPa)
